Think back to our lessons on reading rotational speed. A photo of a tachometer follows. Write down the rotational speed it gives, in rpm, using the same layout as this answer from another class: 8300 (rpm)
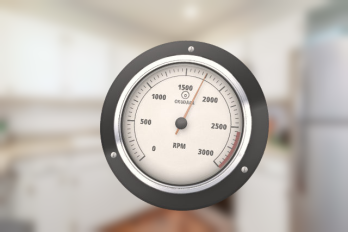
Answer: 1750 (rpm)
